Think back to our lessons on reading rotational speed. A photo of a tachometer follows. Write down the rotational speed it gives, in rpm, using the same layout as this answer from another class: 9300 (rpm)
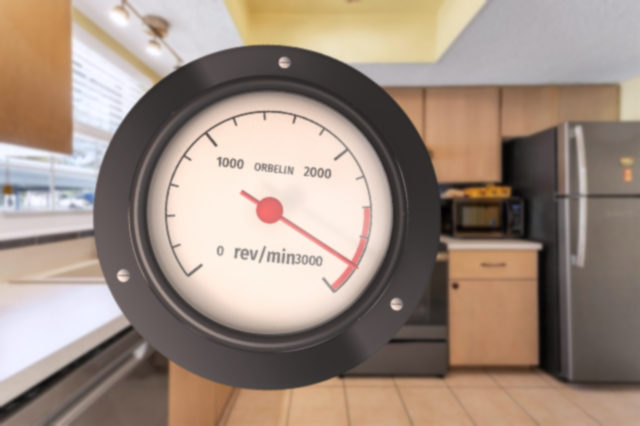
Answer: 2800 (rpm)
